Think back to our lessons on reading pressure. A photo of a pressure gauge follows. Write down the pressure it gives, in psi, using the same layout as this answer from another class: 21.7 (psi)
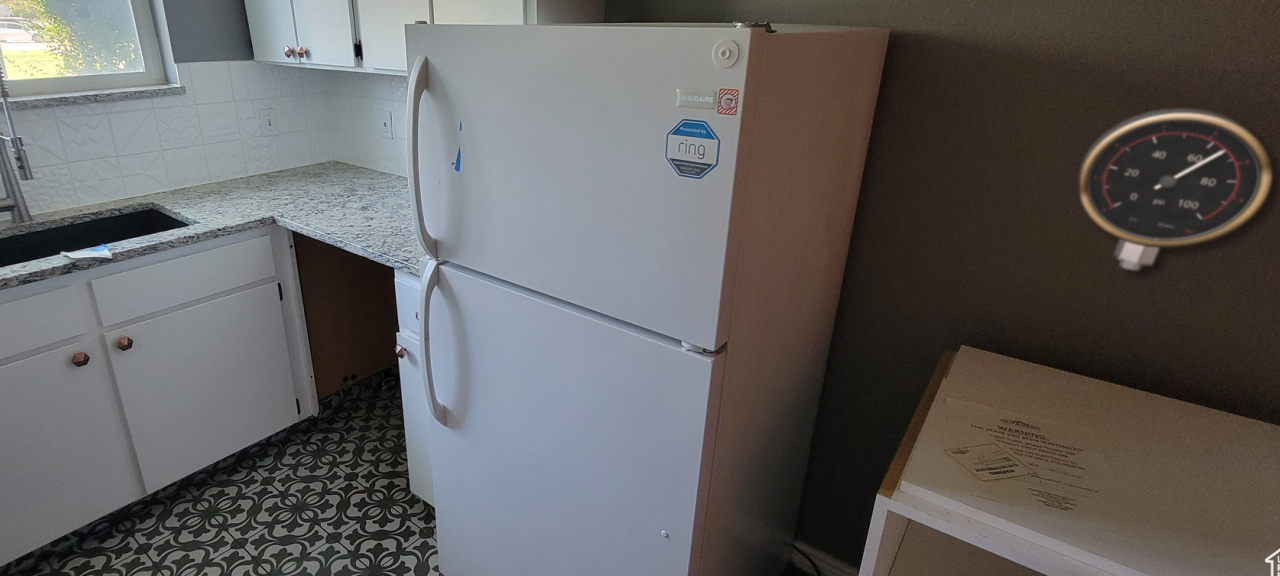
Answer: 65 (psi)
